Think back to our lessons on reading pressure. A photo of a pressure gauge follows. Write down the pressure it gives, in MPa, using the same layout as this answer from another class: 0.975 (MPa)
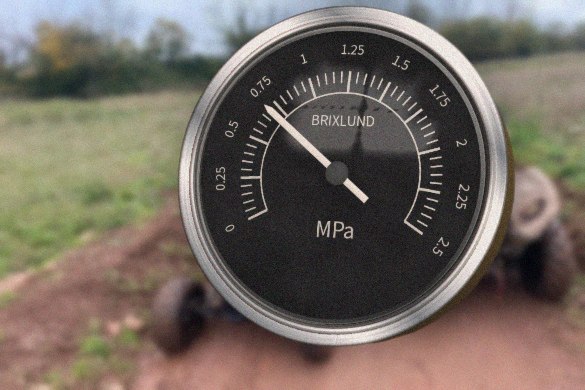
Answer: 0.7 (MPa)
